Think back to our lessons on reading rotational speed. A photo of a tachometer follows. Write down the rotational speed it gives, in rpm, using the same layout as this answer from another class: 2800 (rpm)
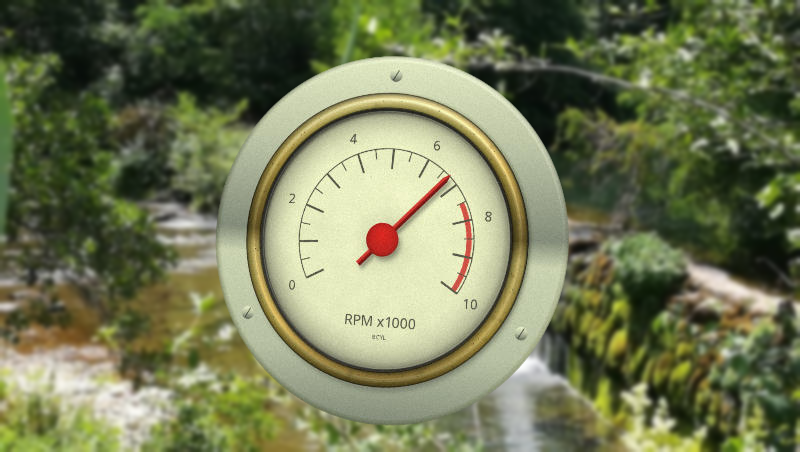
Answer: 6750 (rpm)
